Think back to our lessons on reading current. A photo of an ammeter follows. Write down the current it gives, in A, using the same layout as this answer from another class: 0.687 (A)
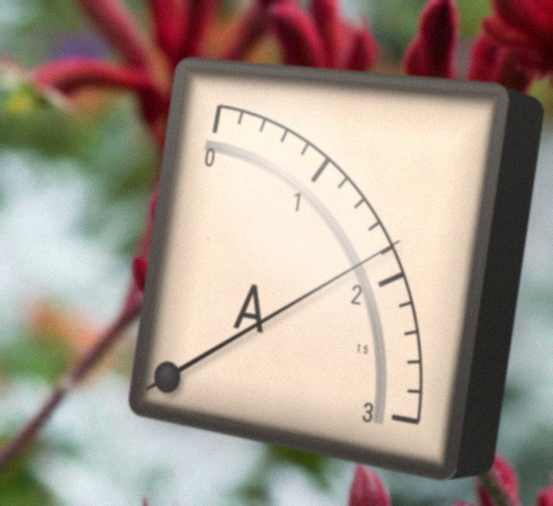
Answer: 1.8 (A)
